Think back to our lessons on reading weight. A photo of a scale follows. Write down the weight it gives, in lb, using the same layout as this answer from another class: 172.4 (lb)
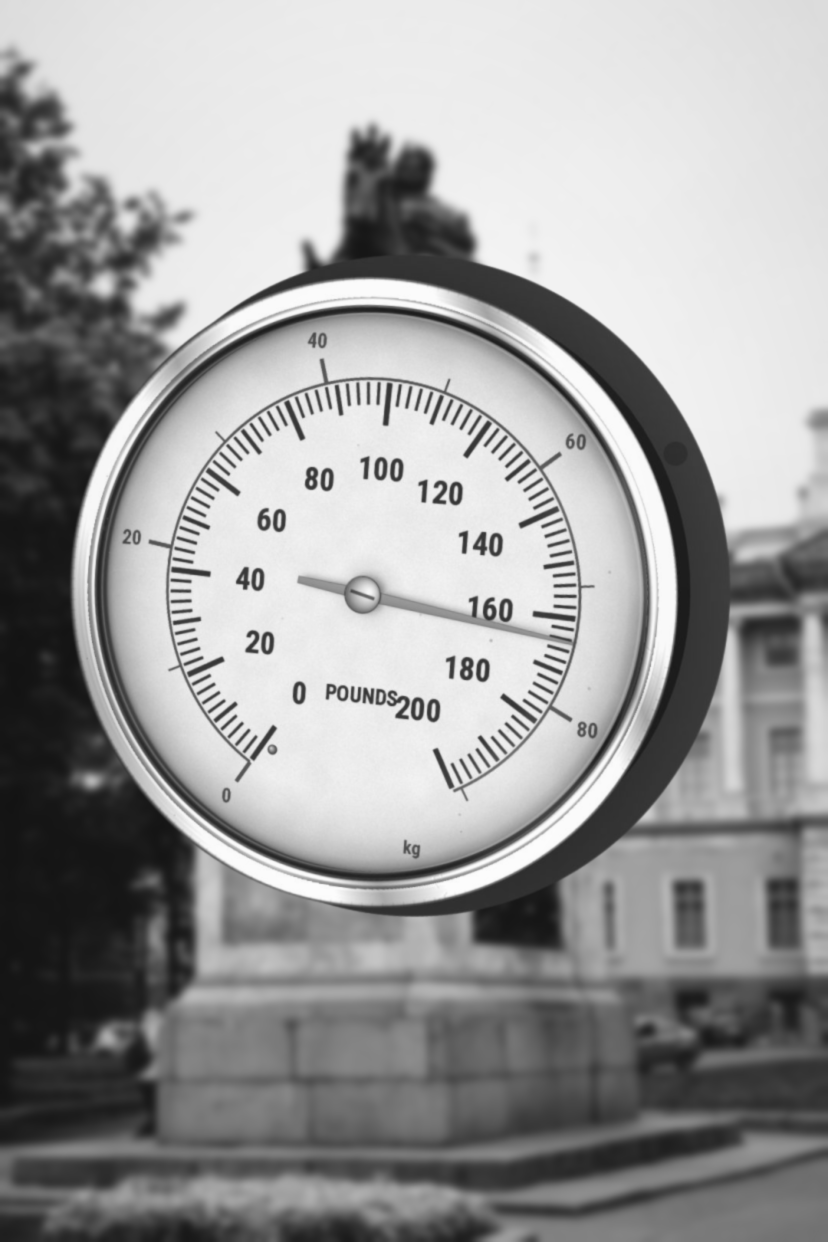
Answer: 164 (lb)
